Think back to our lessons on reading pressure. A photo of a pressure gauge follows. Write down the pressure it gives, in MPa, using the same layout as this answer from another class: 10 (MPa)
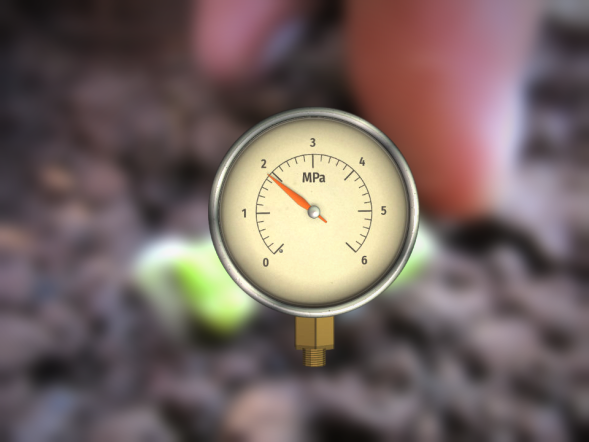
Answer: 1.9 (MPa)
